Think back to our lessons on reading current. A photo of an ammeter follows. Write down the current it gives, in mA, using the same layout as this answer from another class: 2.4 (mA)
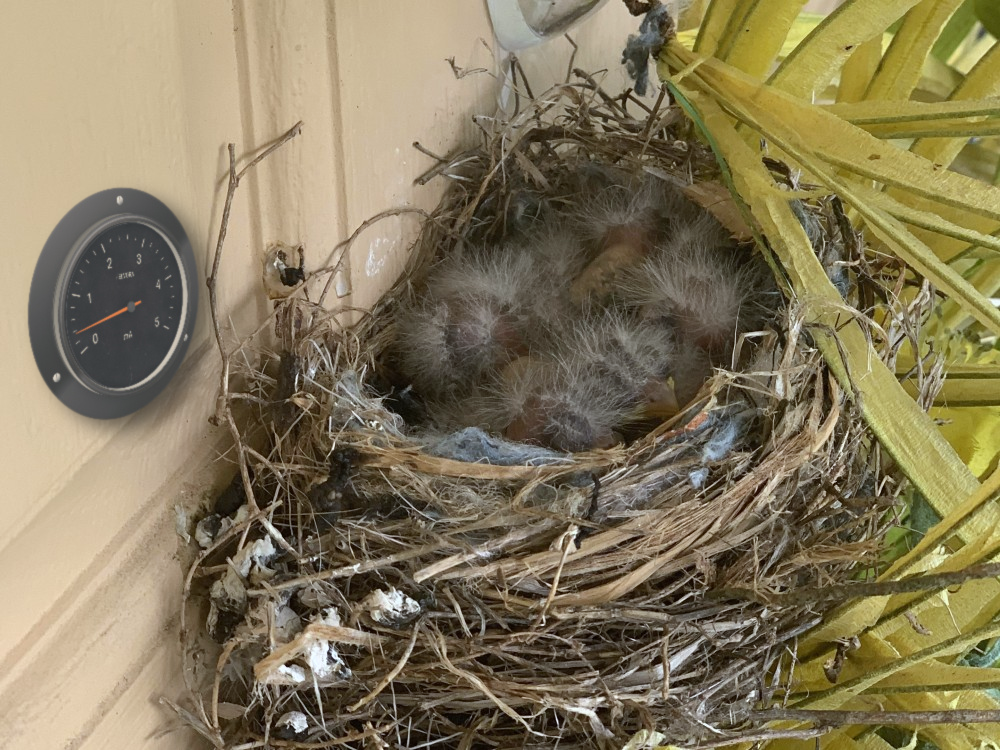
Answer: 0.4 (mA)
